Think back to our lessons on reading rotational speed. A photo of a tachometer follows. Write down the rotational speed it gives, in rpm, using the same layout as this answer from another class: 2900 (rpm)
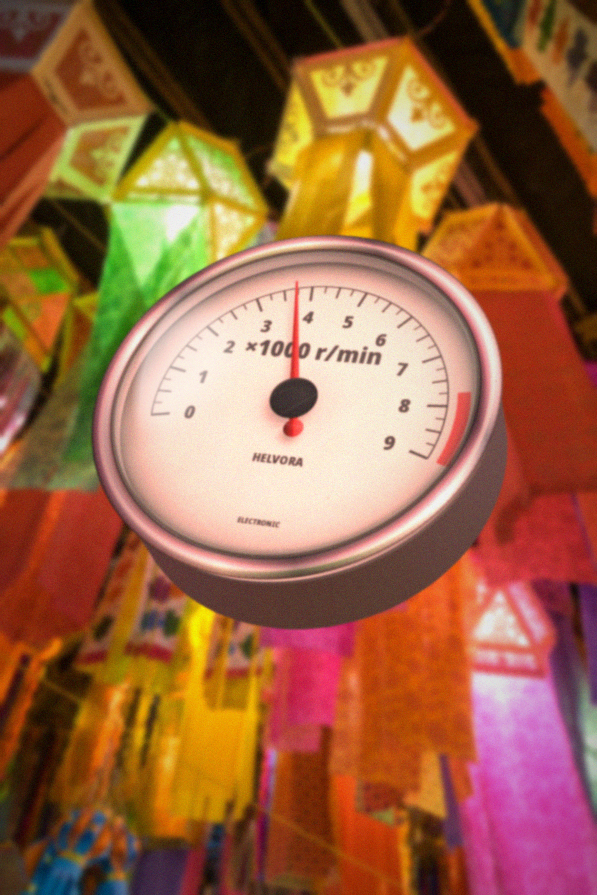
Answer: 3750 (rpm)
